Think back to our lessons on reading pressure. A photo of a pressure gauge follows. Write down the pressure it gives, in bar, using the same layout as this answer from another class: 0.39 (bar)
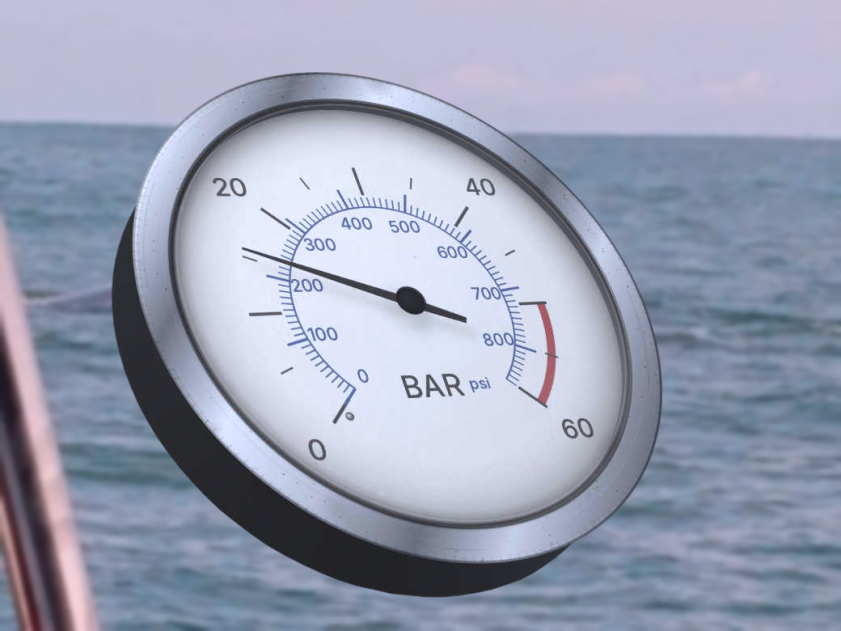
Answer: 15 (bar)
